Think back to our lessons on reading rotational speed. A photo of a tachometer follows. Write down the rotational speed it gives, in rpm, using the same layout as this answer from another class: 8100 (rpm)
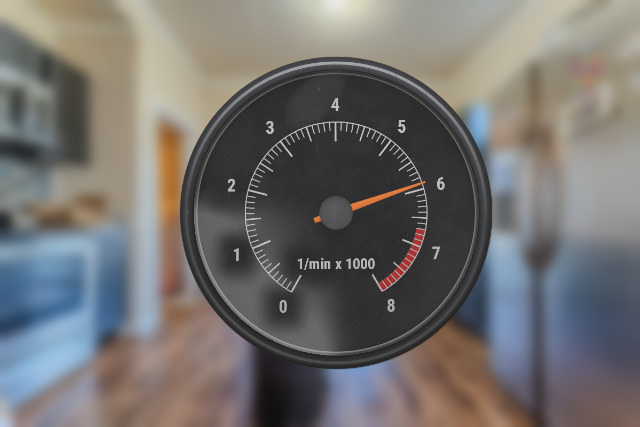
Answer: 5900 (rpm)
